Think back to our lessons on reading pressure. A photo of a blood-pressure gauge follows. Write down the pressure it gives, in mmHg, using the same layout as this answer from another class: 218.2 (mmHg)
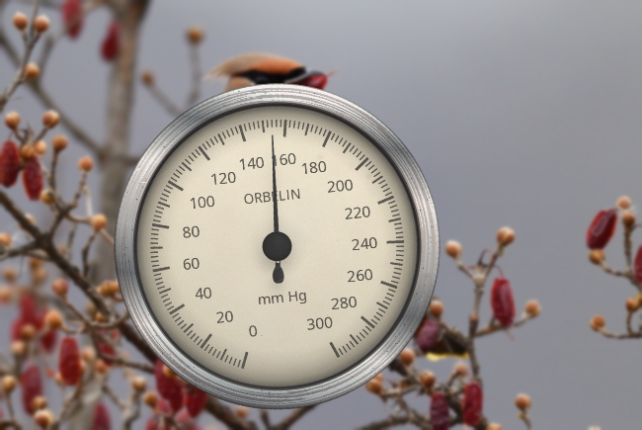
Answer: 154 (mmHg)
